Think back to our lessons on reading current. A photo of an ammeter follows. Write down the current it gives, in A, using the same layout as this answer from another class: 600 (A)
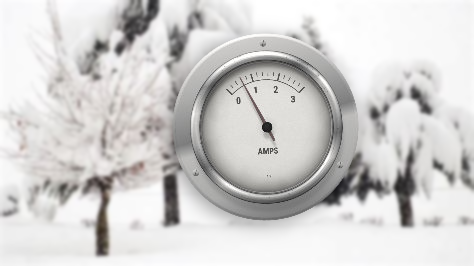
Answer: 0.6 (A)
